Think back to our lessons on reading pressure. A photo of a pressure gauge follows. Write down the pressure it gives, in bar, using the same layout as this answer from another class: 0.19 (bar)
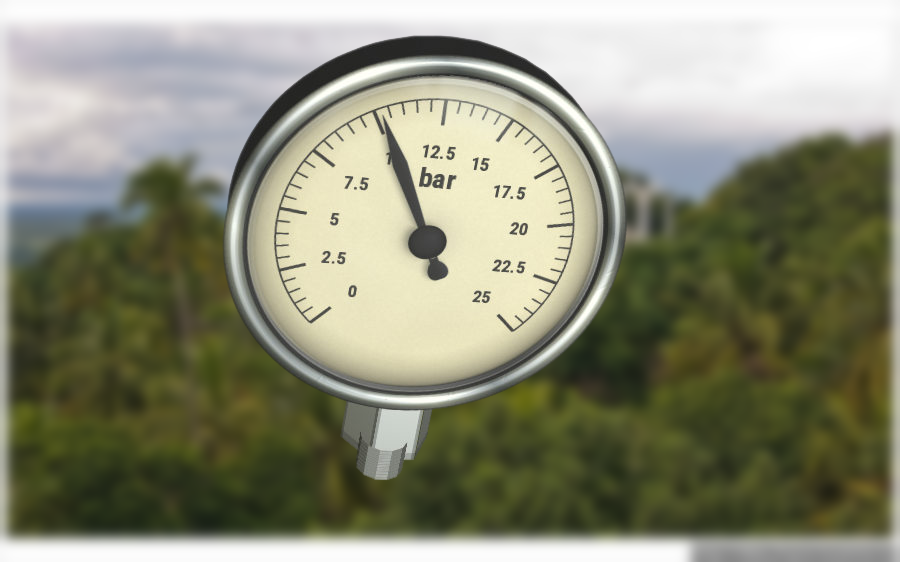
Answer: 10.25 (bar)
